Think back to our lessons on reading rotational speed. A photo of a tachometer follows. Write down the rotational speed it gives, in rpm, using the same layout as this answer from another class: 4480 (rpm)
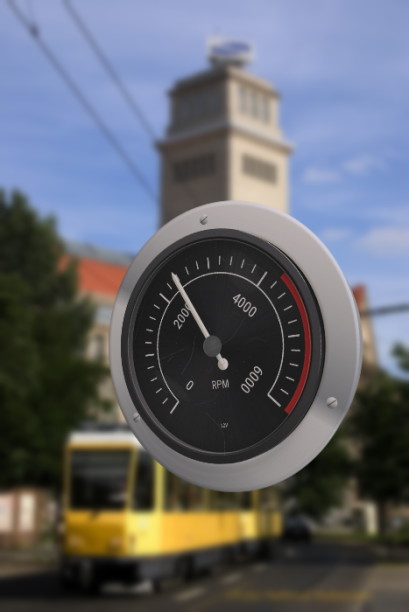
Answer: 2400 (rpm)
